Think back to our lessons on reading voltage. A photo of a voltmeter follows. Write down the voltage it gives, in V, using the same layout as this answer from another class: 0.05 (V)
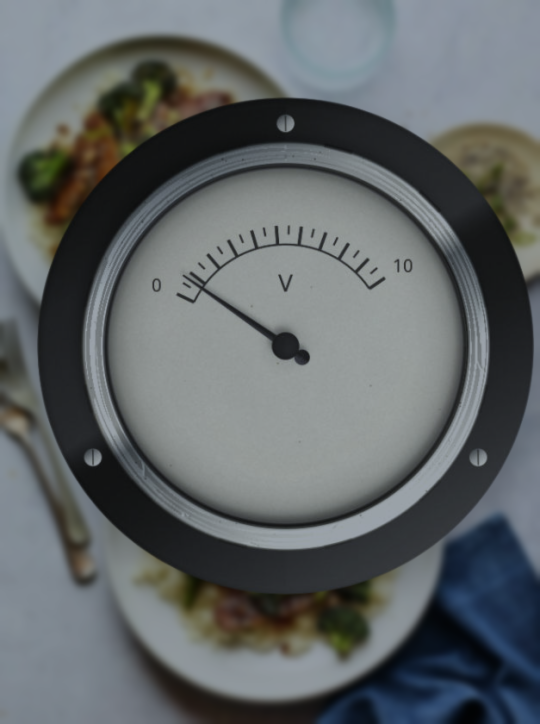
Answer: 0.75 (V)
